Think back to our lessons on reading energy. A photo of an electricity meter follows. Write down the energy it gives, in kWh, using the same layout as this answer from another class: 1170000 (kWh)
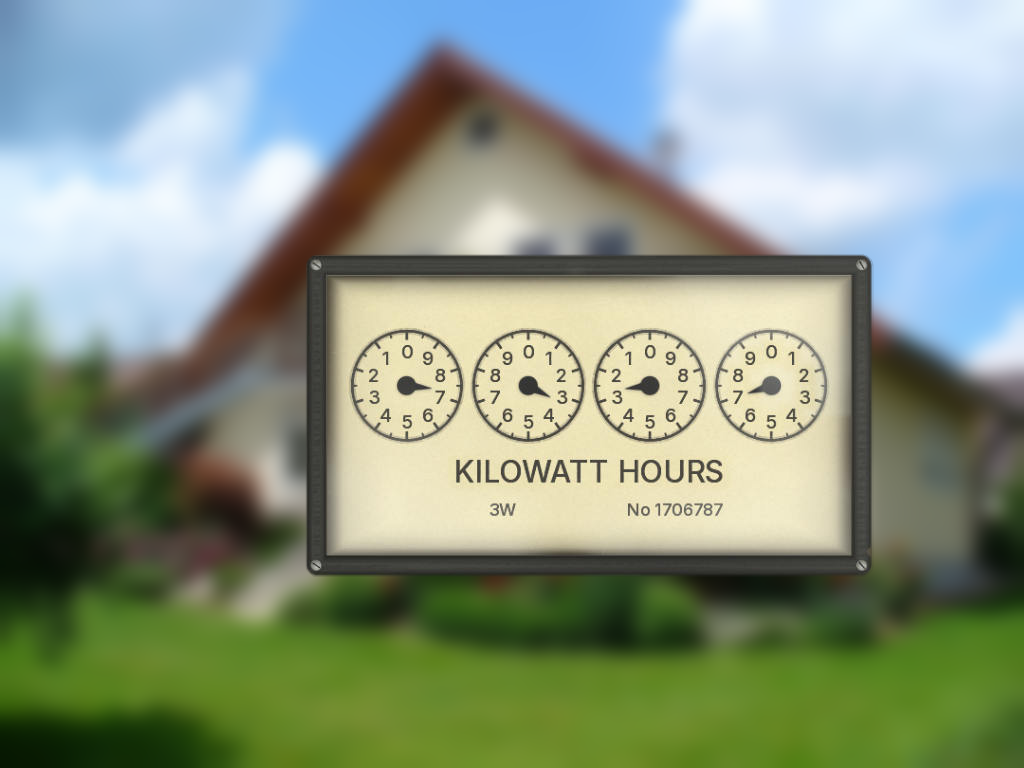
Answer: 7327 (kWh)
